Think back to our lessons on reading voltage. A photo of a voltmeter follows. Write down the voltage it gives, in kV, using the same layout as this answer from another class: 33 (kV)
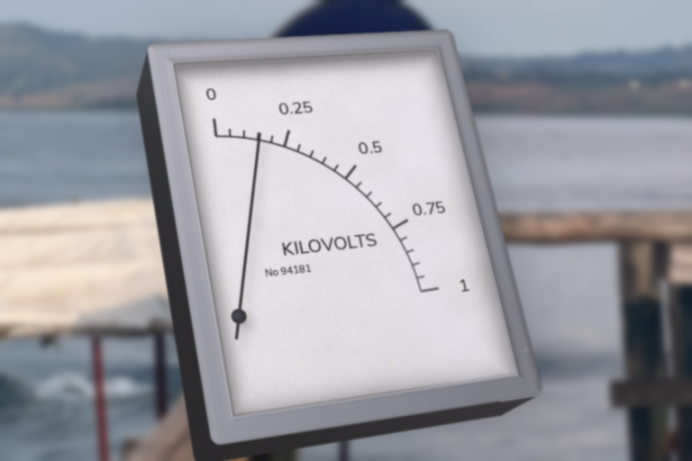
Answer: 0.15 (kV)
